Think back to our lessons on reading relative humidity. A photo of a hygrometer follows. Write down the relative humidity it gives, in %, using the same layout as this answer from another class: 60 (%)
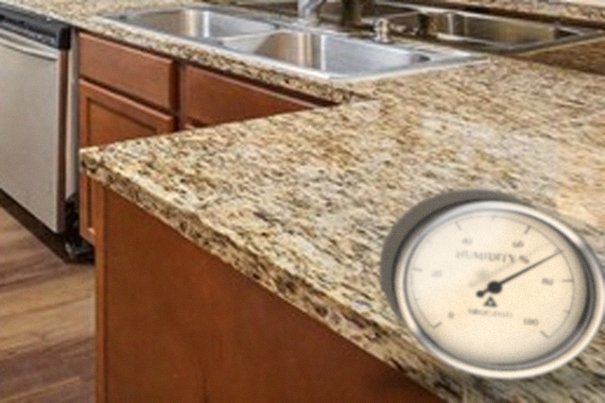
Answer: 70 (%)
